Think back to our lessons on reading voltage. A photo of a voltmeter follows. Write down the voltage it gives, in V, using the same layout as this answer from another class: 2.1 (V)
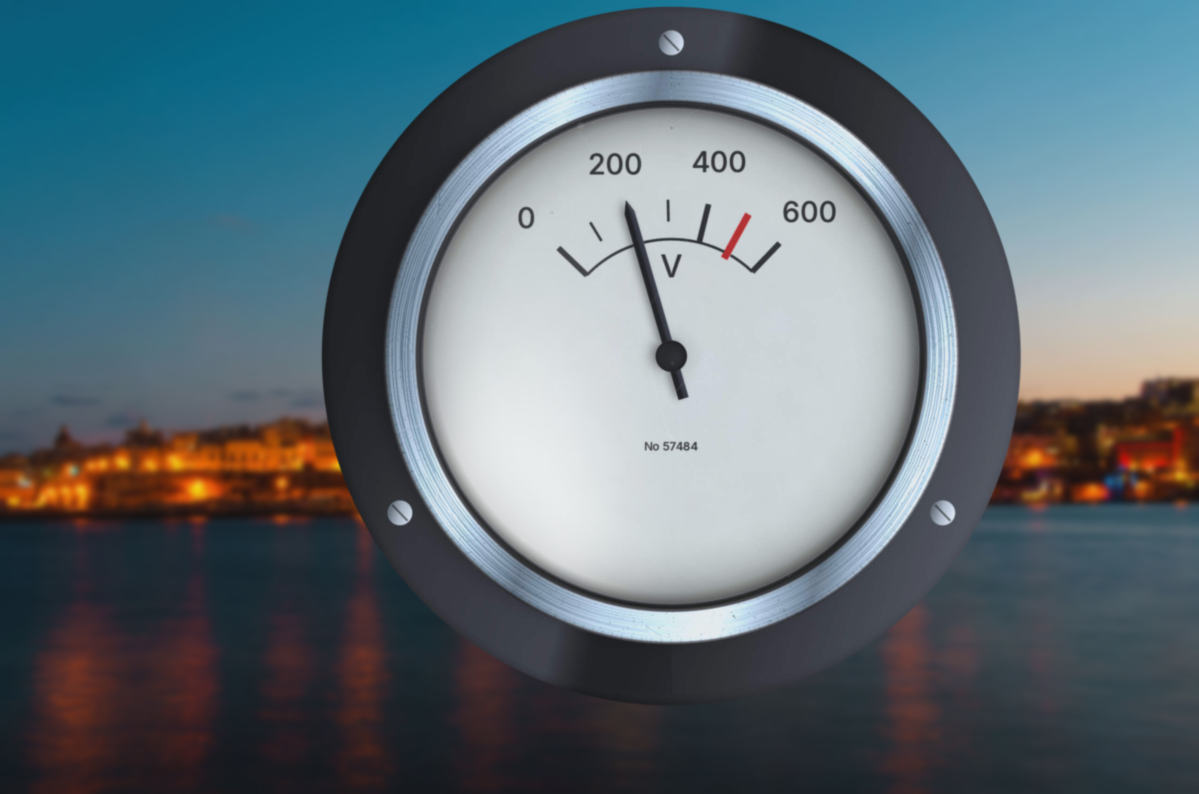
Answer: 200 (V)
